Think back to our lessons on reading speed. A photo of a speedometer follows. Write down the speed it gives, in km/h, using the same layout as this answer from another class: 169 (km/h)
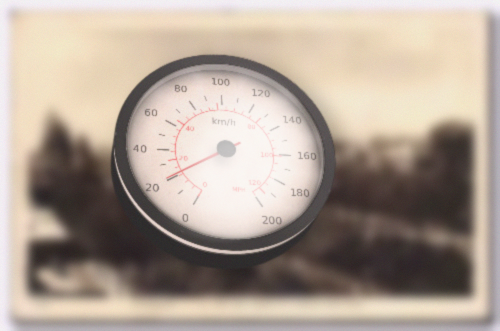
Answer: 20 (km/h)
